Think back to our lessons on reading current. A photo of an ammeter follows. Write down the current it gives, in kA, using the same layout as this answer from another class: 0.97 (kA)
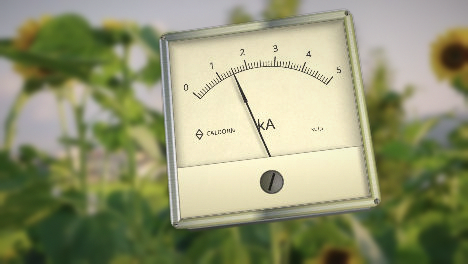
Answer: 1.5 (kA)
